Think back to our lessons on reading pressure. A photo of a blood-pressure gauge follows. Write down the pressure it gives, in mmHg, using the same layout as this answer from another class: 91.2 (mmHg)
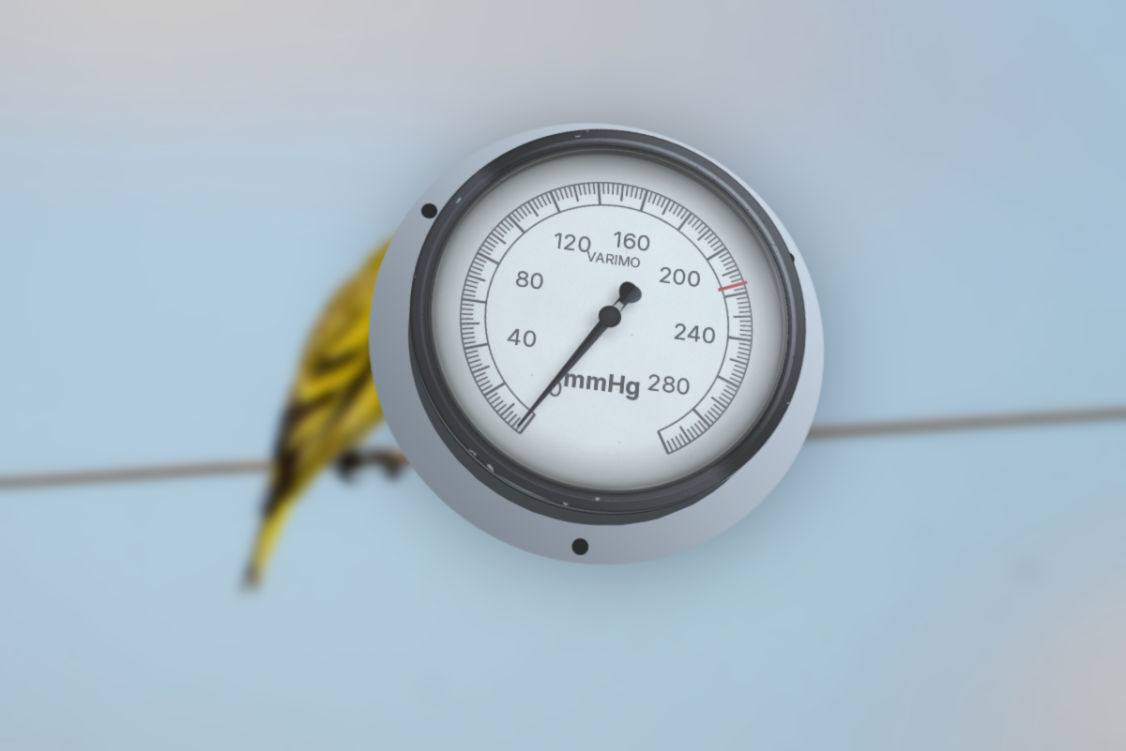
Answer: 2 (mmHg)
